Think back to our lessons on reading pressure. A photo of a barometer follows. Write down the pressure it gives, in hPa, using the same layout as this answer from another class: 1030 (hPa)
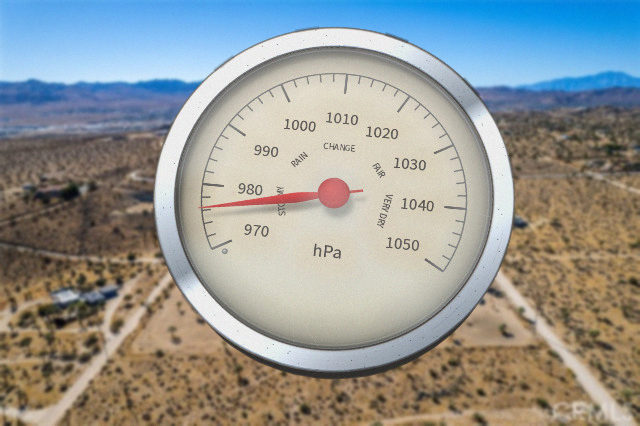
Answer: 976 (hPa)
